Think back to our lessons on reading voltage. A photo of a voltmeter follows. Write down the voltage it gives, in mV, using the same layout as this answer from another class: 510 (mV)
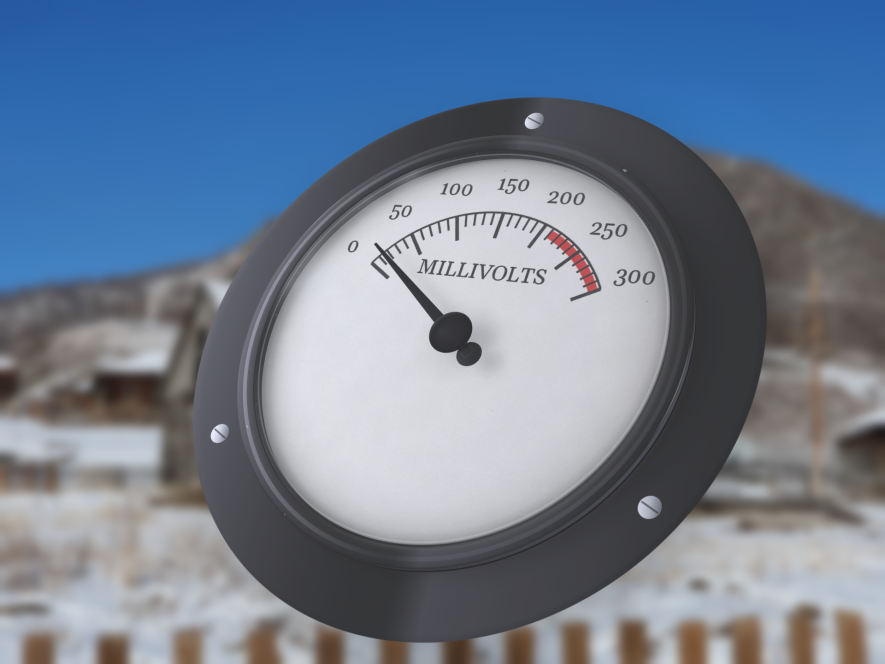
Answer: 15 (mV)
